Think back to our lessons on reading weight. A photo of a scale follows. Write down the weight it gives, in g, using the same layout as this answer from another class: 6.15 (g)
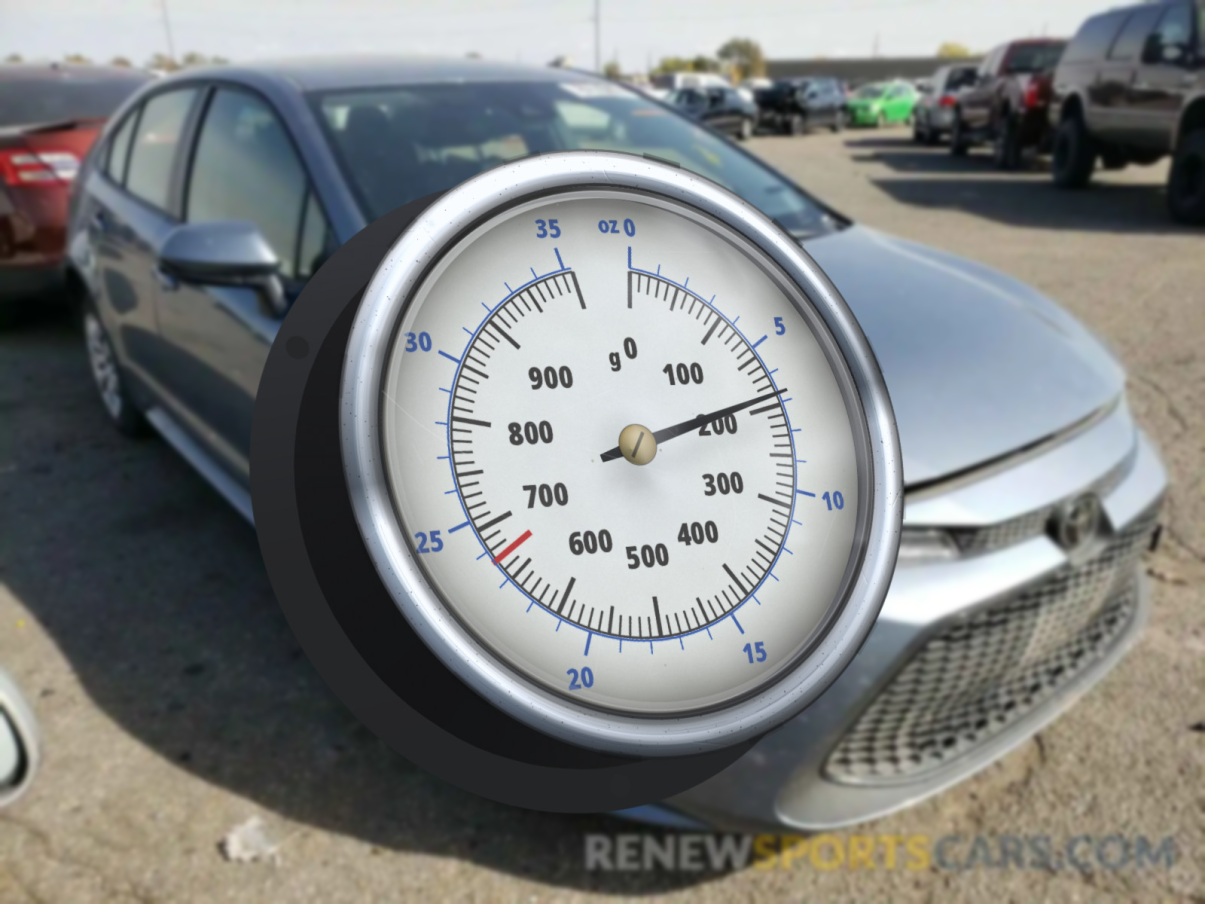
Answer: 190 (g)
